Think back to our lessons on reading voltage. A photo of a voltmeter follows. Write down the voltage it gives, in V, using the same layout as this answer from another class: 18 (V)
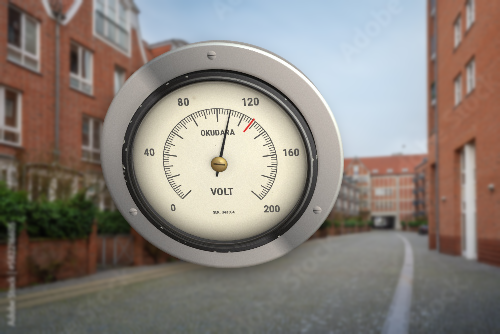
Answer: 110 (V)
